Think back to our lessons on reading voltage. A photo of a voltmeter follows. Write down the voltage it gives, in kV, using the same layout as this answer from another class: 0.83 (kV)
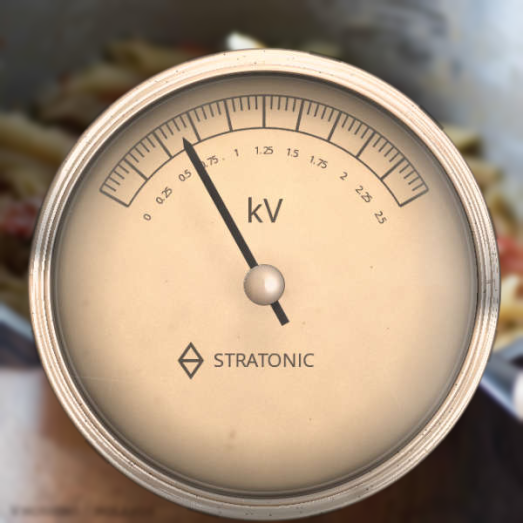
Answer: 0.65 (kV)
